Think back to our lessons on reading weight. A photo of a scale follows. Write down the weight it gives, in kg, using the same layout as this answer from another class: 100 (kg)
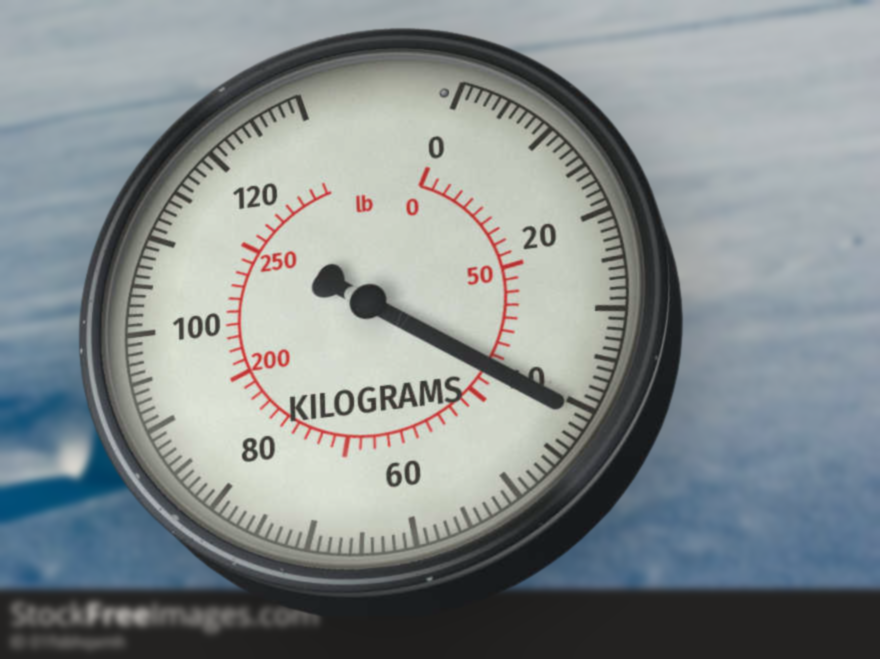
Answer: 41 (kg)
